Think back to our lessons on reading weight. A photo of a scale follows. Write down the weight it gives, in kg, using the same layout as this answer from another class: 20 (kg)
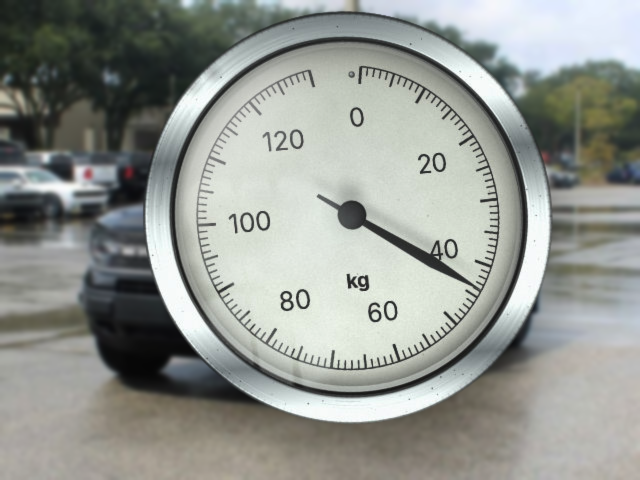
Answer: 44 (kg)
